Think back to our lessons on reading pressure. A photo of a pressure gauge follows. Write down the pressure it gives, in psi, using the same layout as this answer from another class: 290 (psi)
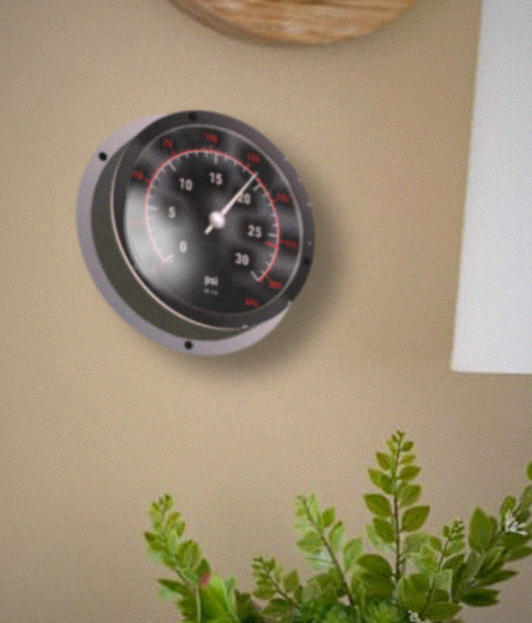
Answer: 19 (psi)
